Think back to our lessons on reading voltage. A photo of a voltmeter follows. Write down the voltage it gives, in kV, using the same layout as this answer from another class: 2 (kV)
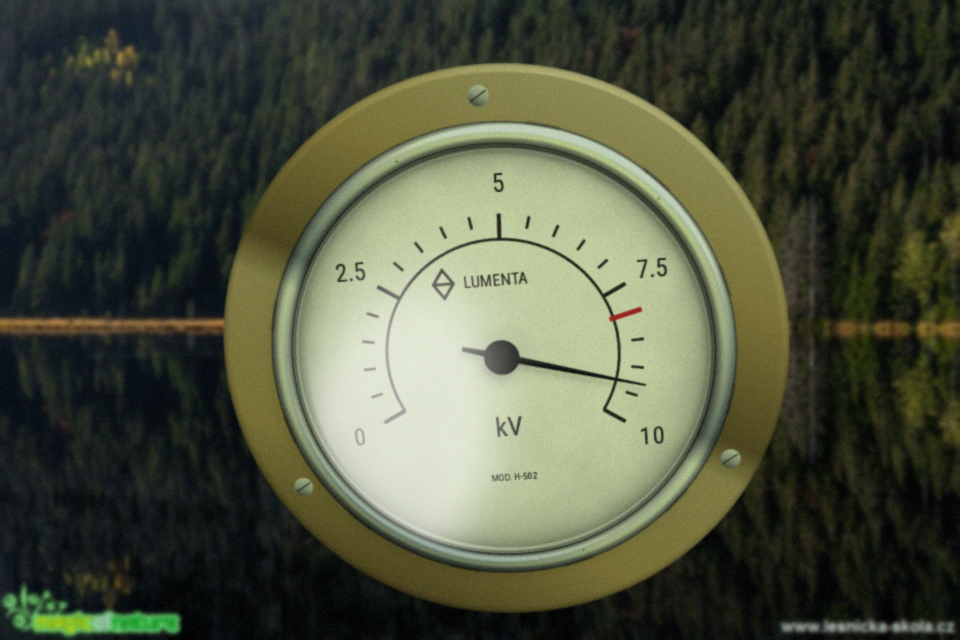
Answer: 9.25 (kV)
